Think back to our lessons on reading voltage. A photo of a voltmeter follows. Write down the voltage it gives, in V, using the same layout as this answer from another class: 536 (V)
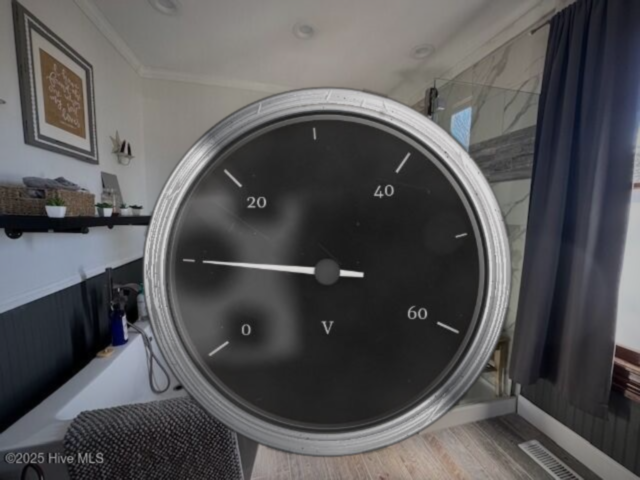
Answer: 10 (V)
